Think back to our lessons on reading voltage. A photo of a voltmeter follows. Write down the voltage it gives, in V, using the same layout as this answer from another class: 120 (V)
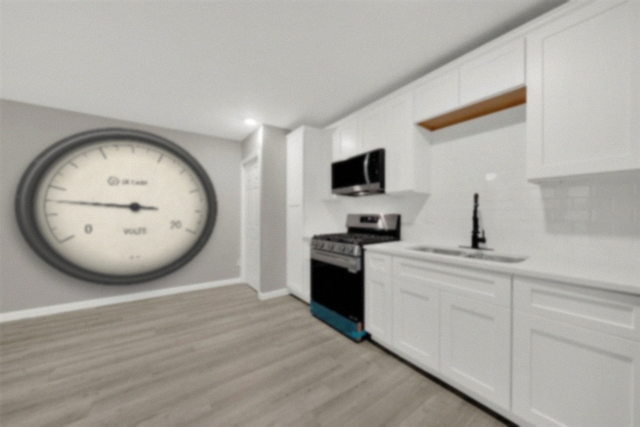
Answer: 3 (V)
